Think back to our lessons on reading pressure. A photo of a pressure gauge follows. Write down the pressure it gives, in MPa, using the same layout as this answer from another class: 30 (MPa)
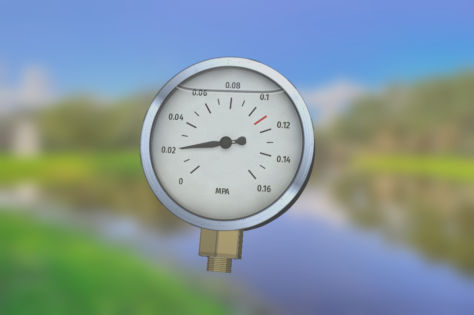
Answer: 0.02 (MPa)
